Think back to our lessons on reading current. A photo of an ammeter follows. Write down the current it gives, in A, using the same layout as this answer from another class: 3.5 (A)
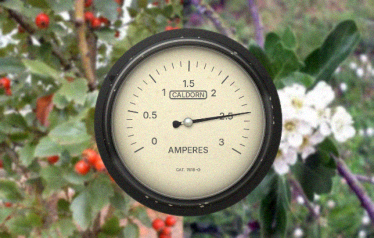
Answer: 2.5 (A)
